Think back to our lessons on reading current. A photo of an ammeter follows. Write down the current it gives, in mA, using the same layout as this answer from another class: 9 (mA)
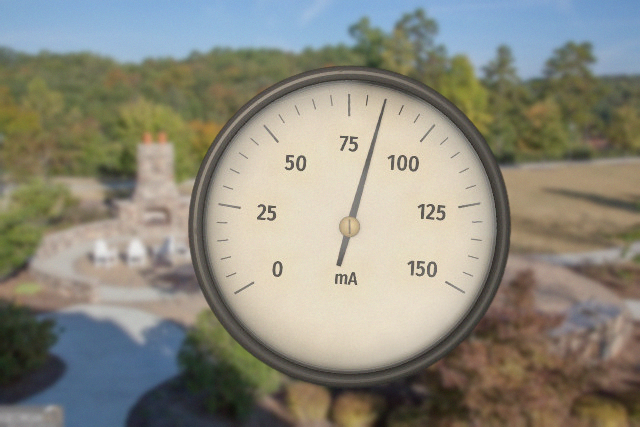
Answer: 85 (mA)
